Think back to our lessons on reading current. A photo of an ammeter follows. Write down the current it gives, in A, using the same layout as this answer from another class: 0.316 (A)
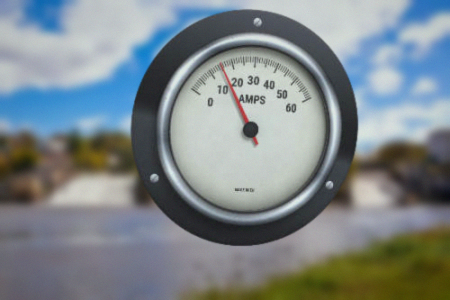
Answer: 15 (A)
